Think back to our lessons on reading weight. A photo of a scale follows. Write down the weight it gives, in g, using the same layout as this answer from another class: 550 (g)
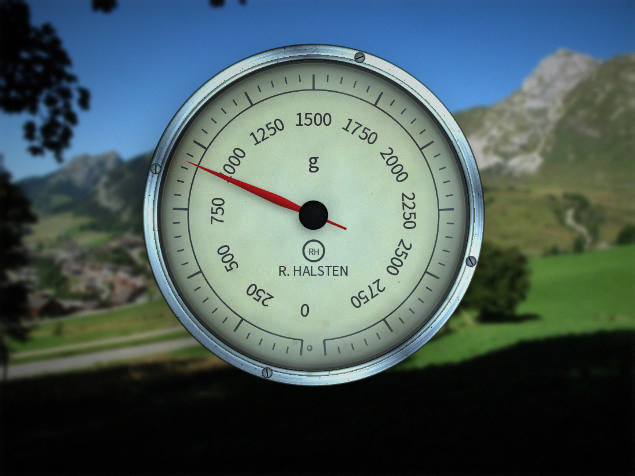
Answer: 925 (g)
